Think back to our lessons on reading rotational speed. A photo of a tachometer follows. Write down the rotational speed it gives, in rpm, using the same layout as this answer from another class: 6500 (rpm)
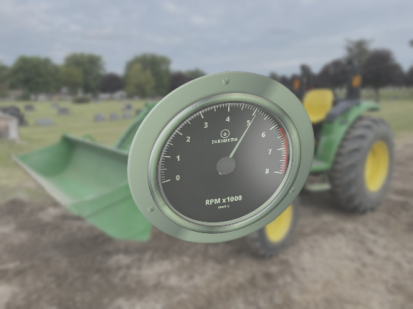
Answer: 5000 (rpm)
